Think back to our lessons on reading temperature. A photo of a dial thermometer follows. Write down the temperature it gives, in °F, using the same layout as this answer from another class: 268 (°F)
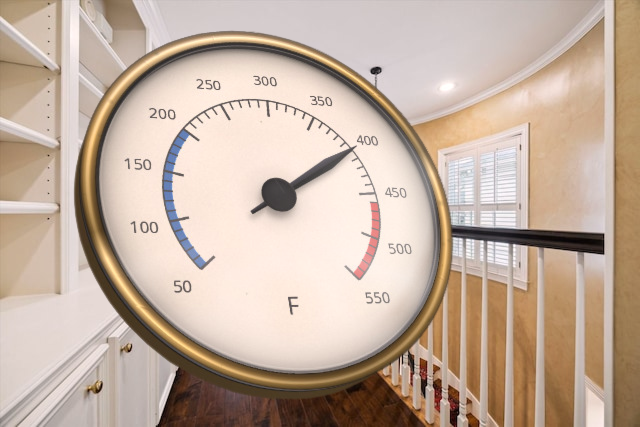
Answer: 400 (°F)
